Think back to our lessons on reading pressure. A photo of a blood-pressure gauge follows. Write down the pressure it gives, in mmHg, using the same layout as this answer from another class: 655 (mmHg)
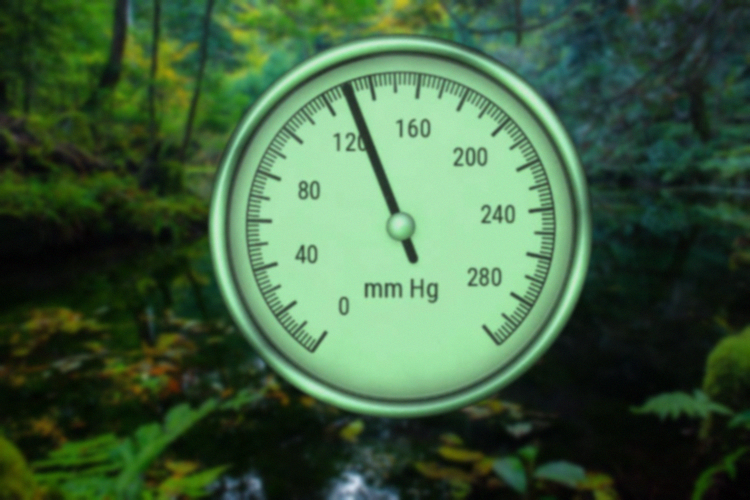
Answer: 130 (mmHg)
